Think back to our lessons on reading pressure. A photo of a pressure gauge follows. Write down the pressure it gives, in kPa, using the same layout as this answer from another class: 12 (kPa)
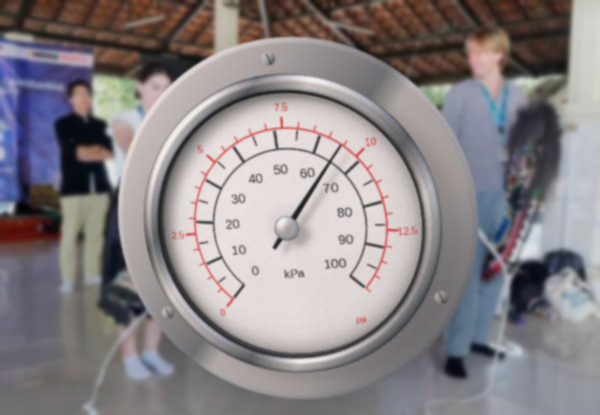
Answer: 65 (kPa)
